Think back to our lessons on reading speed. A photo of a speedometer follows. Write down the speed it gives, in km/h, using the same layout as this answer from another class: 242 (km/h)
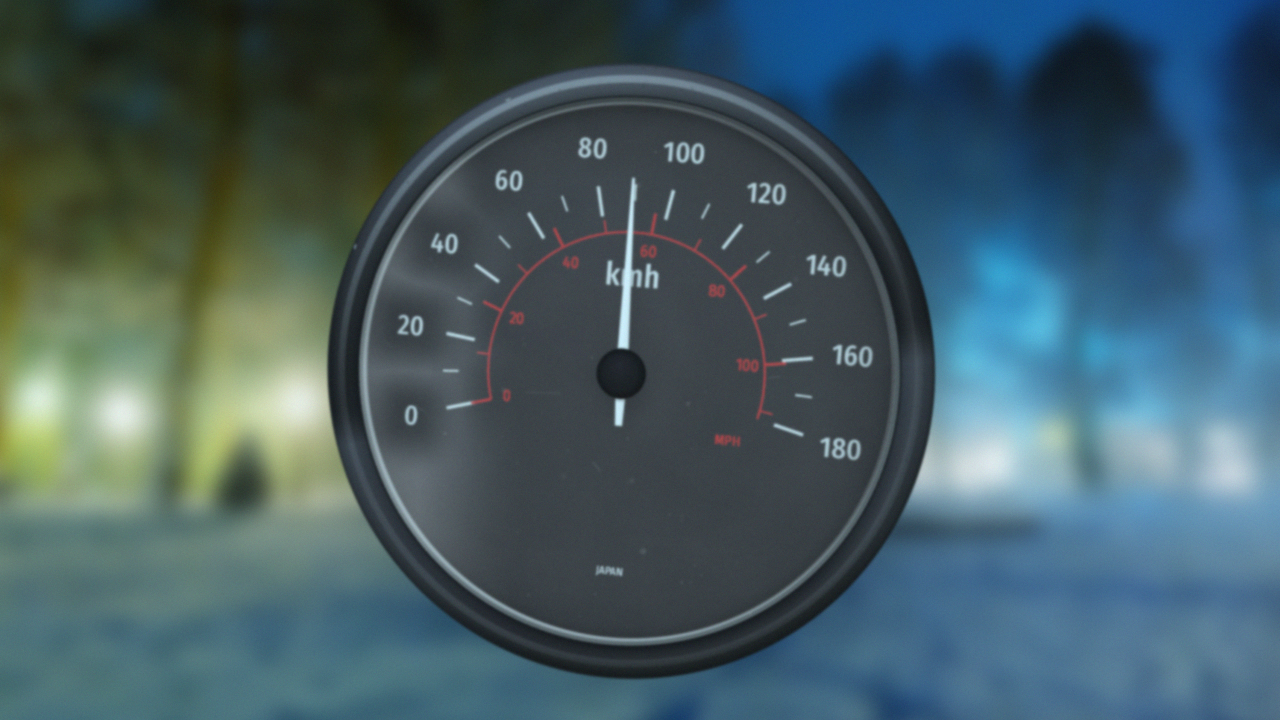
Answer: 90 (km/h)
